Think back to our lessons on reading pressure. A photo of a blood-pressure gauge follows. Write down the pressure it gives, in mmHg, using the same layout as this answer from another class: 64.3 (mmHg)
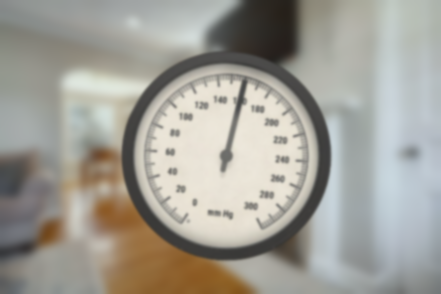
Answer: 160 (mmHg)
